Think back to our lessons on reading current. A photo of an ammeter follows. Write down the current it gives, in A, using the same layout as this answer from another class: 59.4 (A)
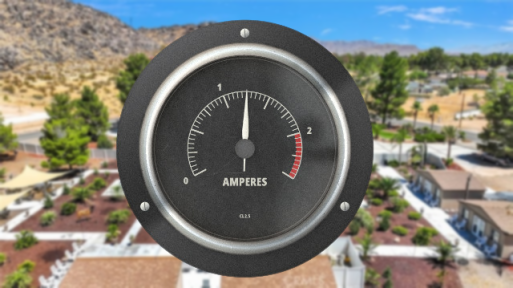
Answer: 1.25 (A)
